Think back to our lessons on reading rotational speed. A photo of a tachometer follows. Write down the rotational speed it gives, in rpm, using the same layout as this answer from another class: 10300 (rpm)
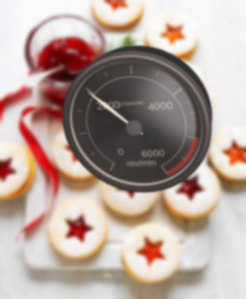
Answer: 2000 (rpm)
